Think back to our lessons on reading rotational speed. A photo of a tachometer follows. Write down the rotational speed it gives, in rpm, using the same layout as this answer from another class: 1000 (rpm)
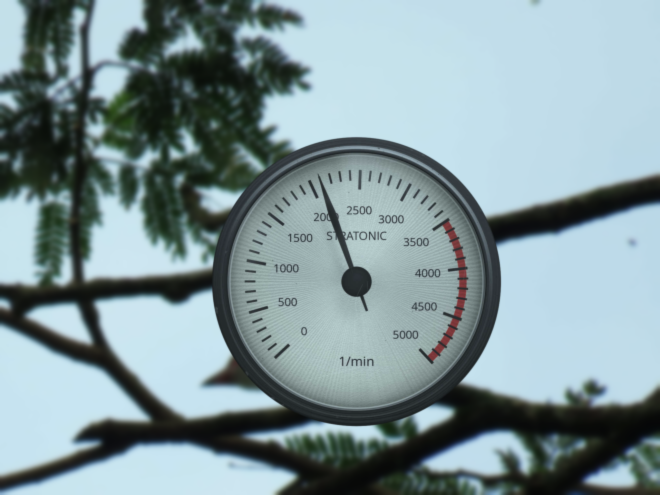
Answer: 2100 (rpm)
